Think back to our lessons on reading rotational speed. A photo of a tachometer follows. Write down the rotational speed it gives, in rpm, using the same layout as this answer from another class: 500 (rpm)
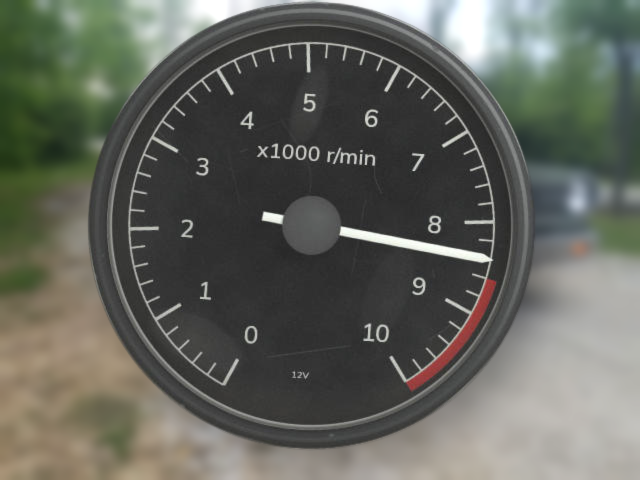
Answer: 8400 (rpm)
